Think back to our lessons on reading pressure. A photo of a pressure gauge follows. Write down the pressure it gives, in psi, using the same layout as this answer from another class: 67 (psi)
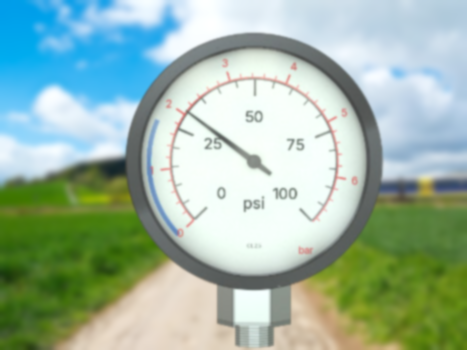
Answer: 30 (psi)
